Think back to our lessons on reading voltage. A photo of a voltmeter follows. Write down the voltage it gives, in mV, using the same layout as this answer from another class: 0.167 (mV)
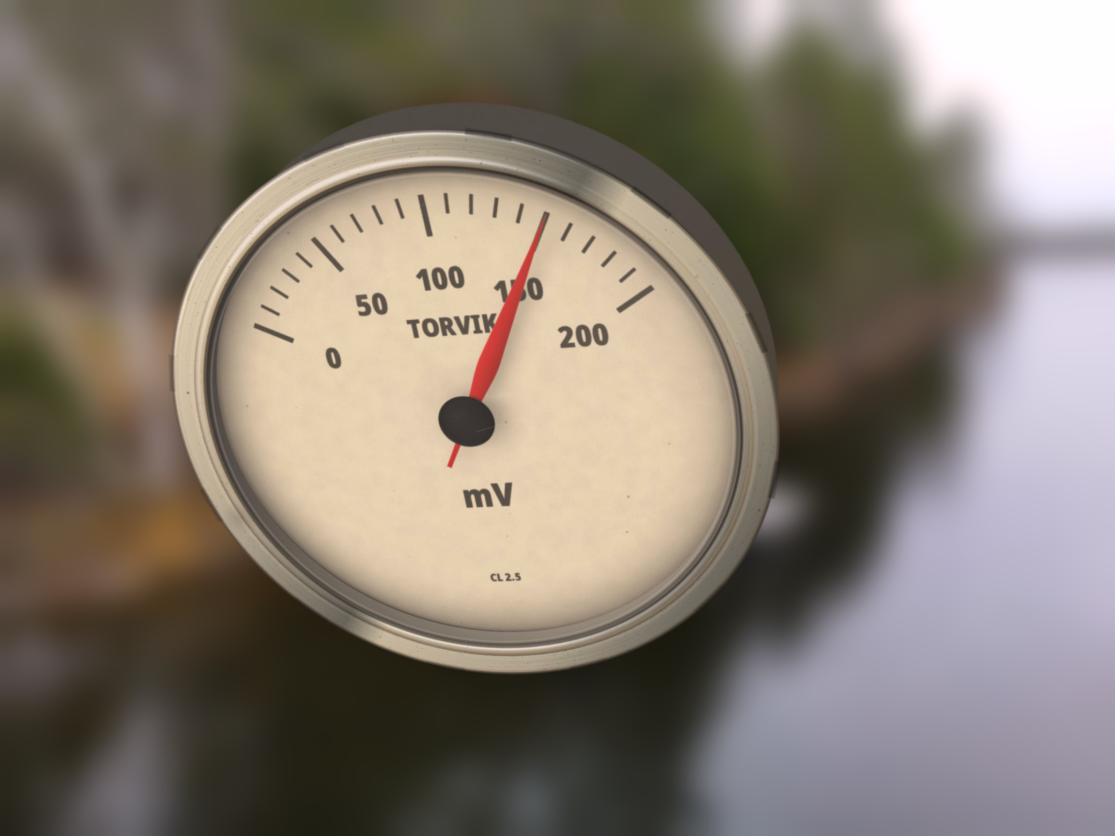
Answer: 150 (mV)
